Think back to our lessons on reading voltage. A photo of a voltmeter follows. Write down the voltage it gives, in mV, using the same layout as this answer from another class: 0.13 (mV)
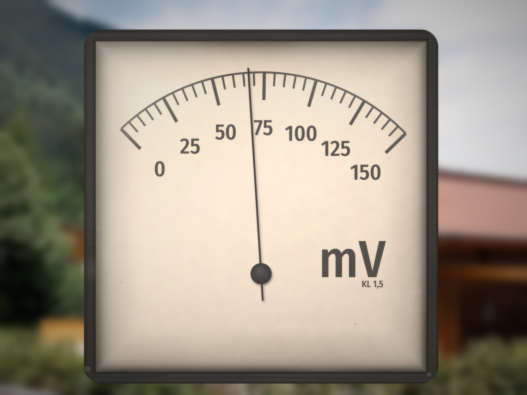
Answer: 67.5 (mV)
